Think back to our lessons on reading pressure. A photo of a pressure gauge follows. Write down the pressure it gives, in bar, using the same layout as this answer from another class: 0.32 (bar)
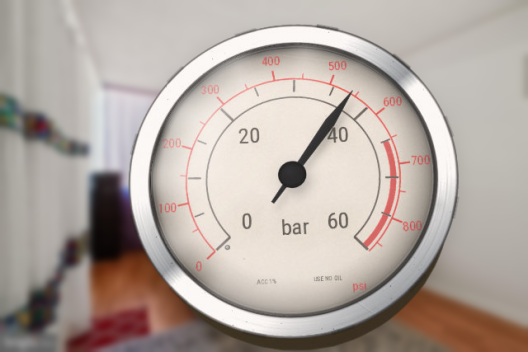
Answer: 37.5 (bar)
